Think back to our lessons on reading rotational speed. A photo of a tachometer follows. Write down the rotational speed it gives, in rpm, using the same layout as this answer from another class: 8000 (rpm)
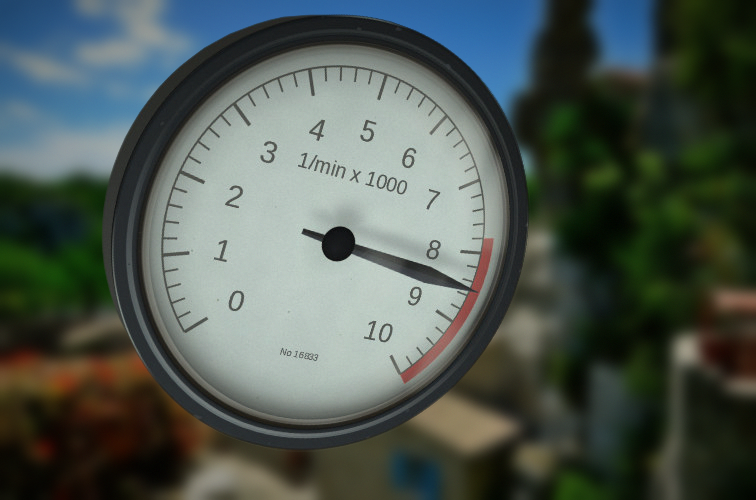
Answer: 8500 (rpm)
